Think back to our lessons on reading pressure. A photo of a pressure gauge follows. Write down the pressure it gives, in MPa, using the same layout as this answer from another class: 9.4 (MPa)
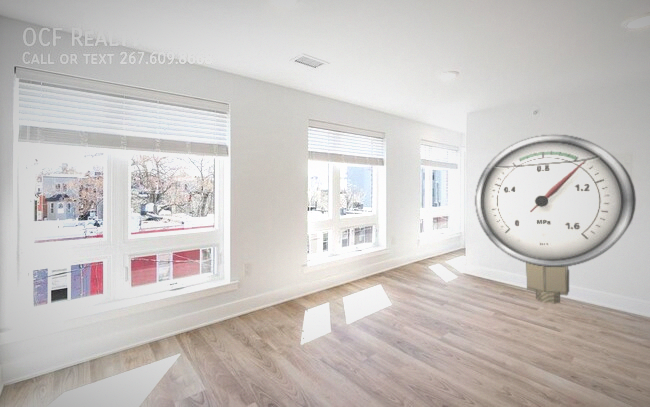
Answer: 1.05 (MPa)
